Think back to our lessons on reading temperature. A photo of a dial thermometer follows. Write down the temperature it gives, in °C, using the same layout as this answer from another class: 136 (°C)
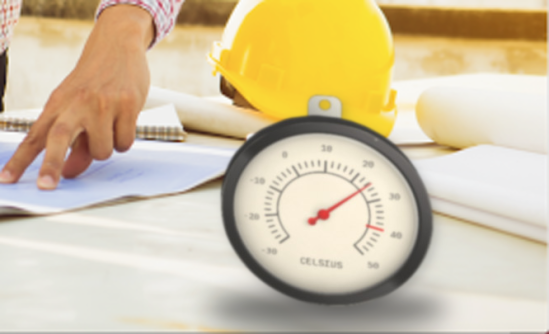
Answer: 24 (°C)
